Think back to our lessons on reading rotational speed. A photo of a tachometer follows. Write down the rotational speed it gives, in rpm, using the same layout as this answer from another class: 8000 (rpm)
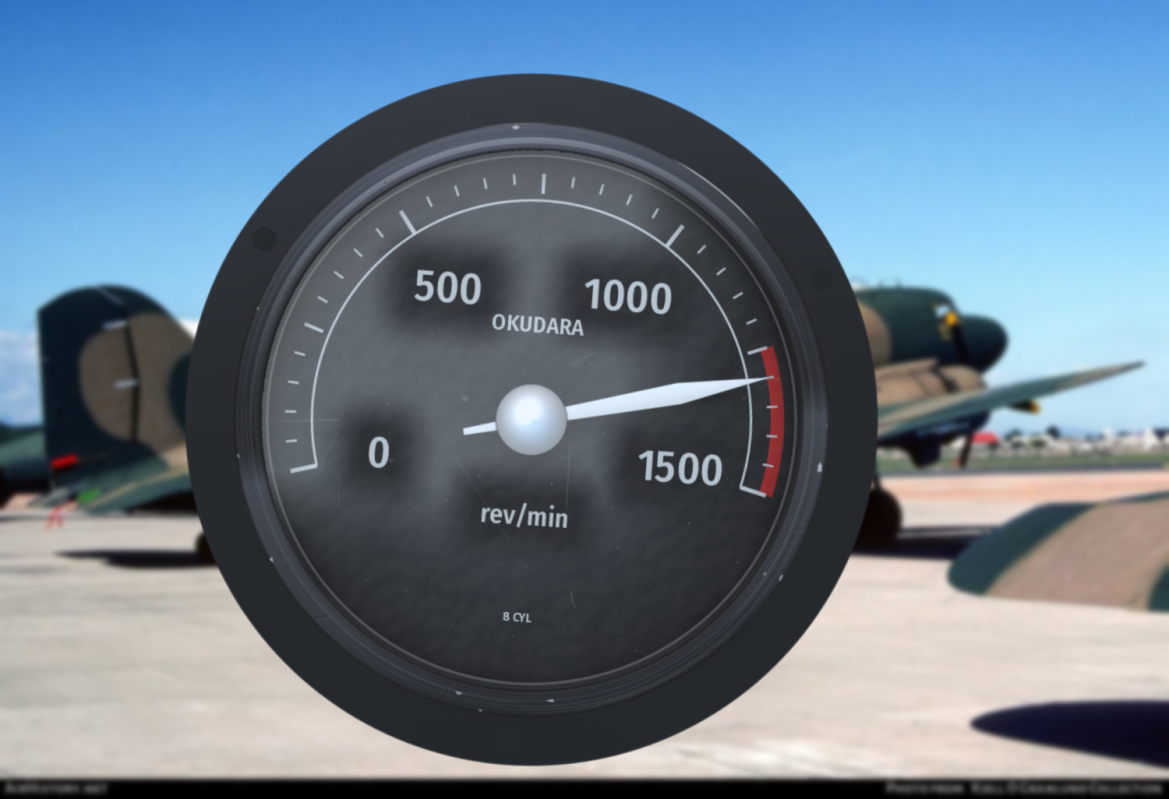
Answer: 1300 (rpm)
